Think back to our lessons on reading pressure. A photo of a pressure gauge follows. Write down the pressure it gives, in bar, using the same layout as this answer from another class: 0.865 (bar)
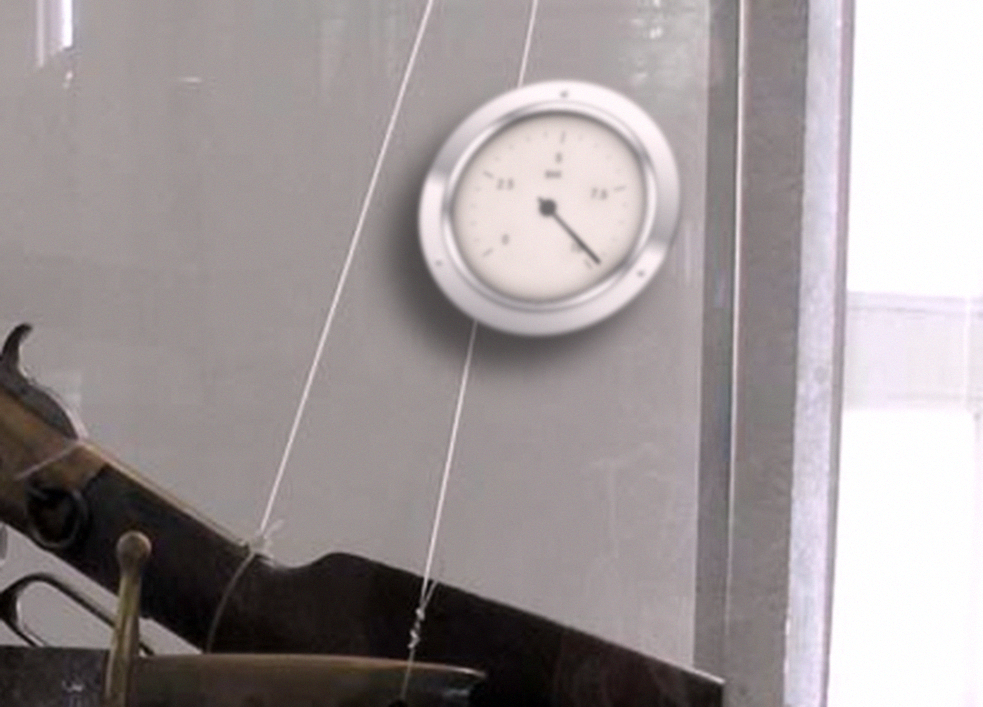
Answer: 9.75 (bar)
